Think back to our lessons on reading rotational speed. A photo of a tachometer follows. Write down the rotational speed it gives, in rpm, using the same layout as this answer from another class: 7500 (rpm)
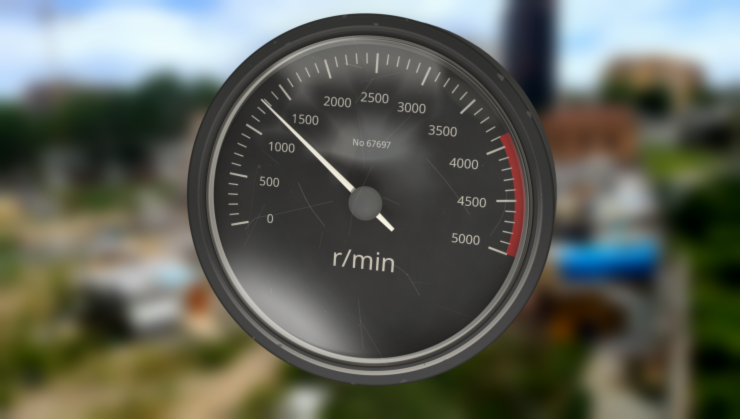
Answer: 1300 (rpm)
